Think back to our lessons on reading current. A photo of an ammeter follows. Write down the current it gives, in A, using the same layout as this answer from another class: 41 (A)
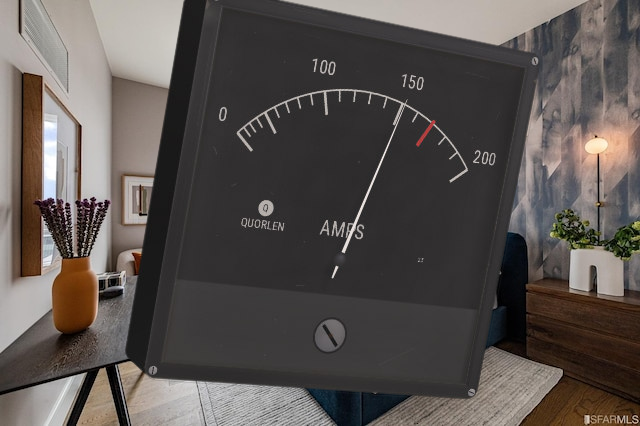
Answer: 150 (A)
